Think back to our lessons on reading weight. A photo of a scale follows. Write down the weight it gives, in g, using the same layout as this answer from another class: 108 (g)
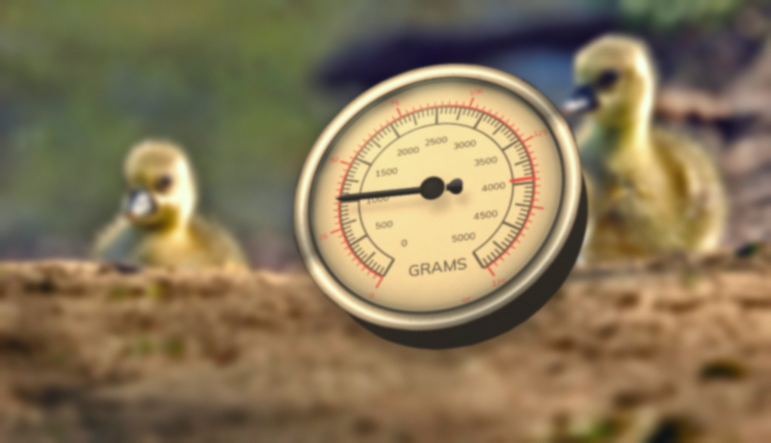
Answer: 1000 (g)
